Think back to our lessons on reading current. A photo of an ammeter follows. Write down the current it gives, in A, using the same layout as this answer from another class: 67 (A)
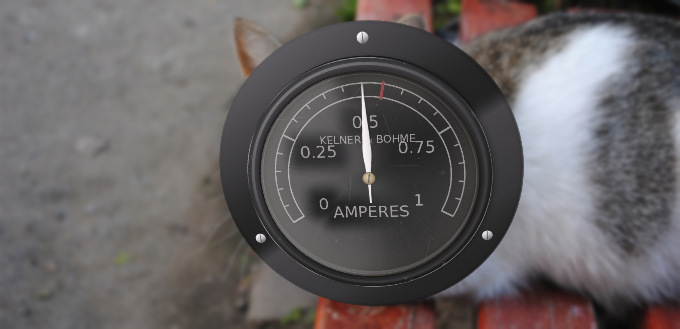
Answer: 0.5 (A)
